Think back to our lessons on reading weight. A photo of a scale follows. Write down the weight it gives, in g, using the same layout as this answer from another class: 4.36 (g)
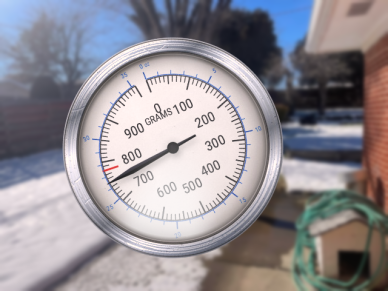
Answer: 750 (g)
